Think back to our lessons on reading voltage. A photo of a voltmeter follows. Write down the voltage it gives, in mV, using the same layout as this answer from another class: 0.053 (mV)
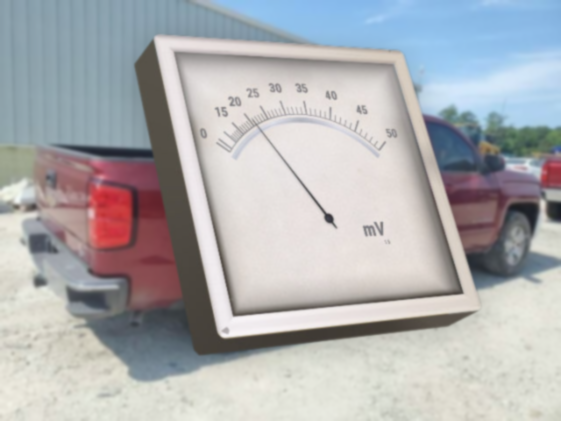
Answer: 20 (mV)
